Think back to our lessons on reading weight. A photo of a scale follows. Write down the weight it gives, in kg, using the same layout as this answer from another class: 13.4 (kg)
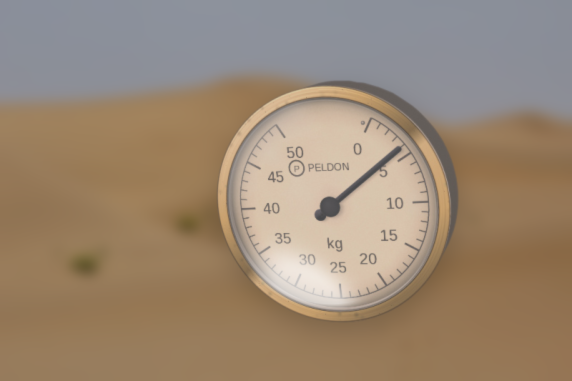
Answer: 4 (kg)
